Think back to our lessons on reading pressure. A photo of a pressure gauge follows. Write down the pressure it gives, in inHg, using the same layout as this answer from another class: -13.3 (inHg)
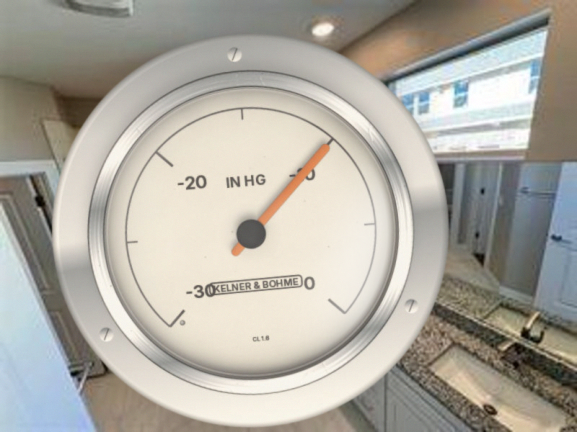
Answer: -10 (inHg)
